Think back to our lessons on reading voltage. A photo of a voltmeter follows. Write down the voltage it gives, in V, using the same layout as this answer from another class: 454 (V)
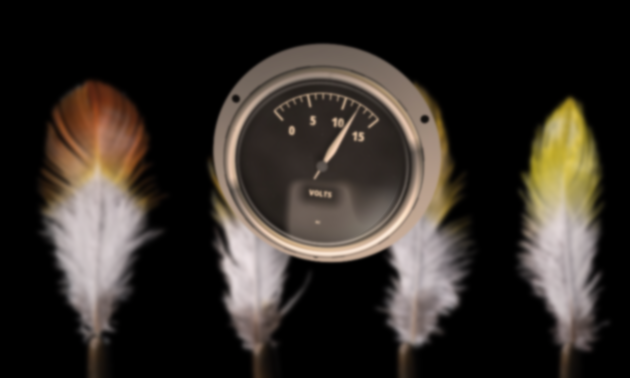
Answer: 12 (V)
